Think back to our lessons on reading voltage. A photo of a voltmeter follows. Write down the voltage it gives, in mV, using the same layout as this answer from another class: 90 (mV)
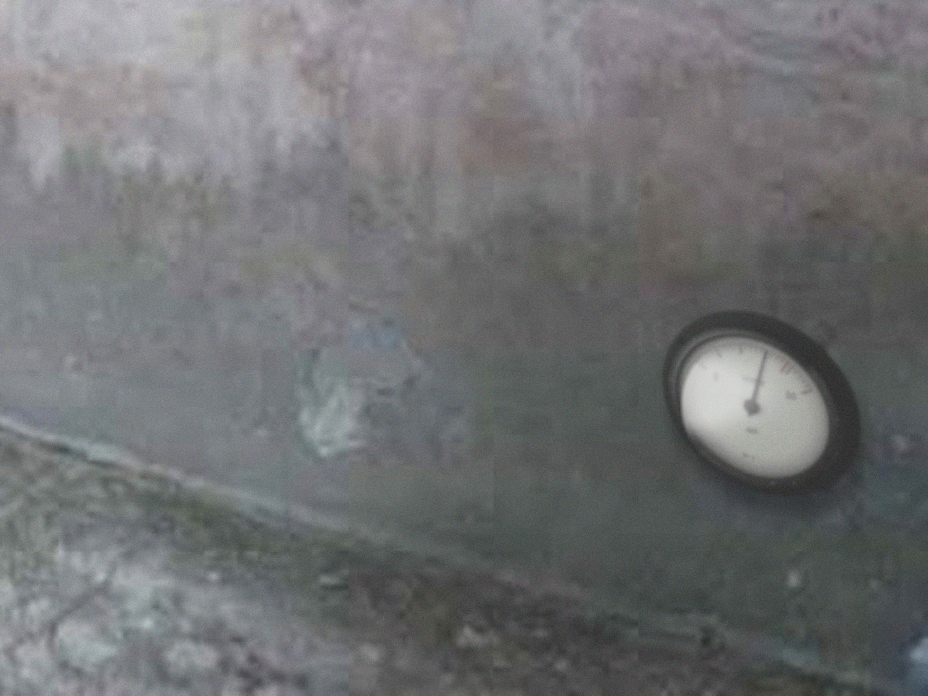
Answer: 30 (mV)
